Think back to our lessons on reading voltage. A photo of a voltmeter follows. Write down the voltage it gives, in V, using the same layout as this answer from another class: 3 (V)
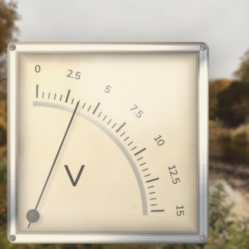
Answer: 3.5 (V)
